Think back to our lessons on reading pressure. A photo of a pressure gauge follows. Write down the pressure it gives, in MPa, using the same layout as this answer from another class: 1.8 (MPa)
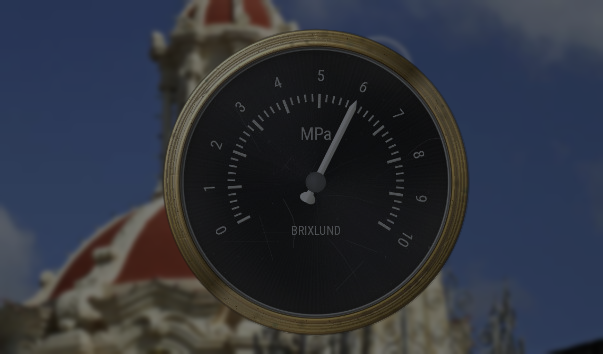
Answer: 6 (MPa)
